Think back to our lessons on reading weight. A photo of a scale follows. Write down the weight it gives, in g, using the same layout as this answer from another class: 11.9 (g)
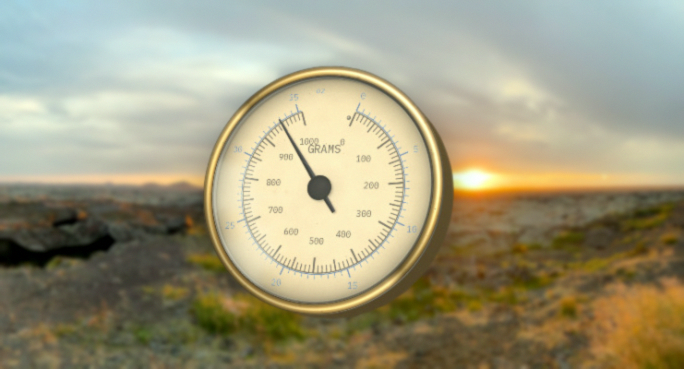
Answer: 950 (g)
